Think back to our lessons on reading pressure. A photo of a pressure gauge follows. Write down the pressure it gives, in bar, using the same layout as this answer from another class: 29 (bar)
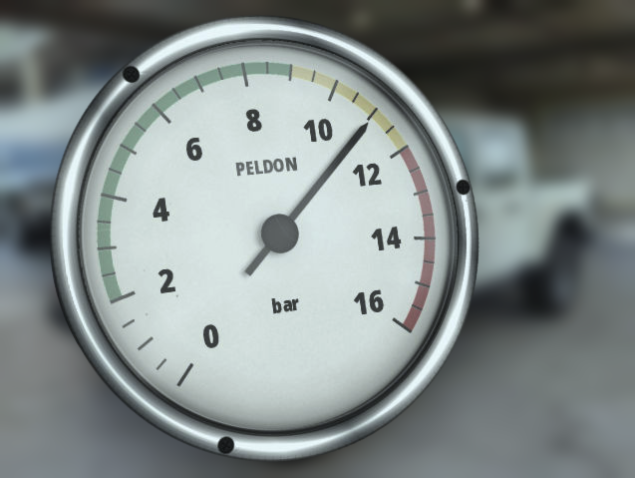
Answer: 11 (bar)
